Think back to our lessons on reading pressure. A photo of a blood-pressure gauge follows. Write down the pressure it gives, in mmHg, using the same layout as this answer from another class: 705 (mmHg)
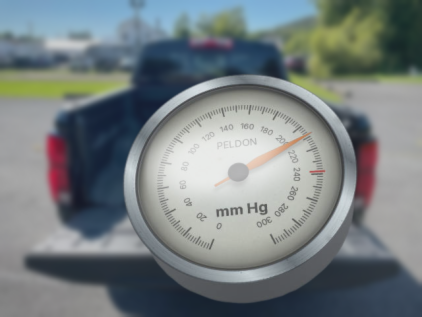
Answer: 210 (mmHg)
